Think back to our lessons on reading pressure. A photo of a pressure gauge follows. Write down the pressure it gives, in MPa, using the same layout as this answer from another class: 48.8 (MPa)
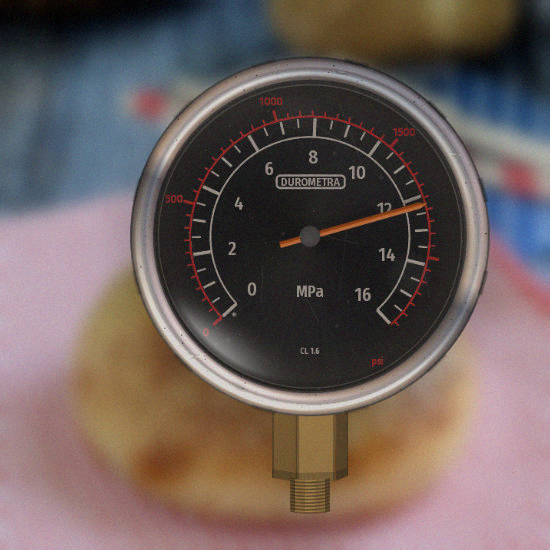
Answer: 12.25 (MPa)
